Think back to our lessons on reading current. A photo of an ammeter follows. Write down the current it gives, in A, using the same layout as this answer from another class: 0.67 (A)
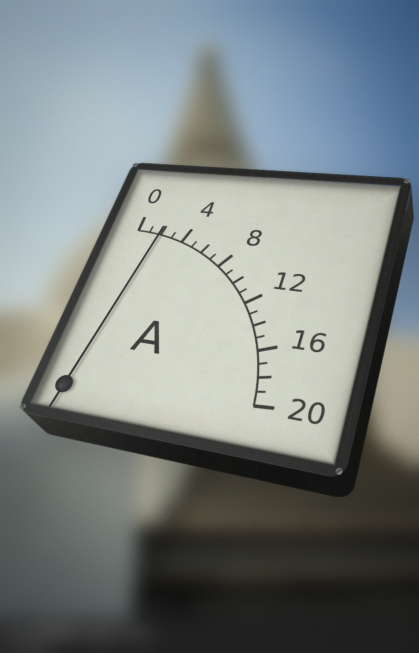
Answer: 2 (A)
